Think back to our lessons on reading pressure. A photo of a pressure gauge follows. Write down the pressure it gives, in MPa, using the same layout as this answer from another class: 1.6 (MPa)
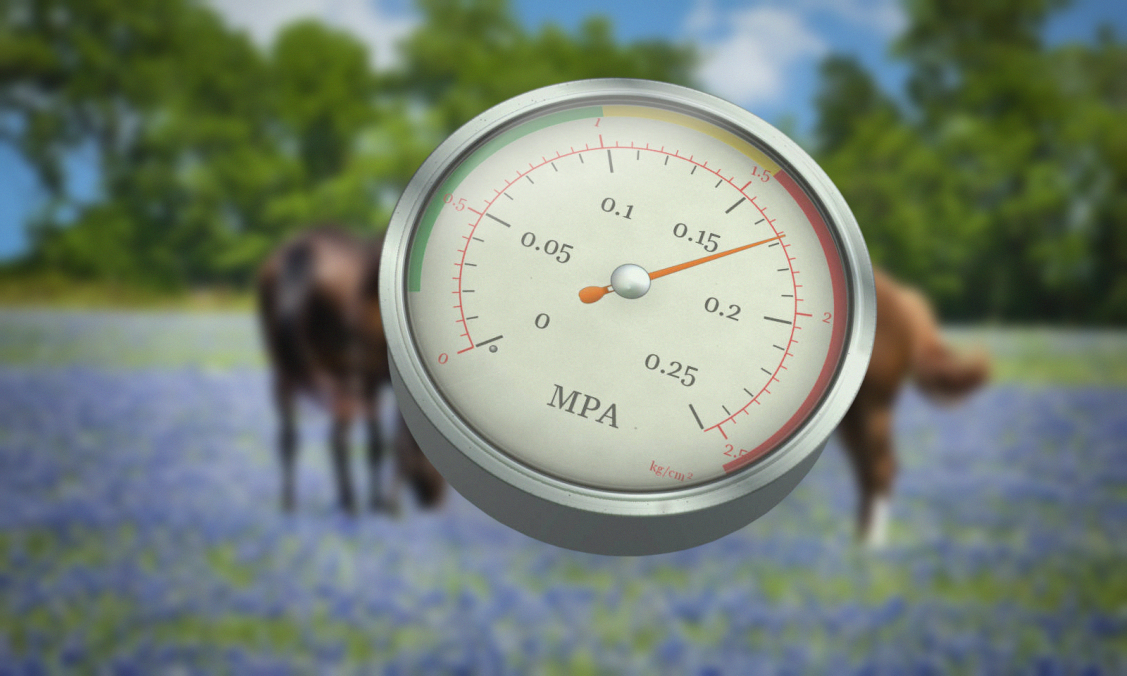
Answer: 0.17 (MPa)
